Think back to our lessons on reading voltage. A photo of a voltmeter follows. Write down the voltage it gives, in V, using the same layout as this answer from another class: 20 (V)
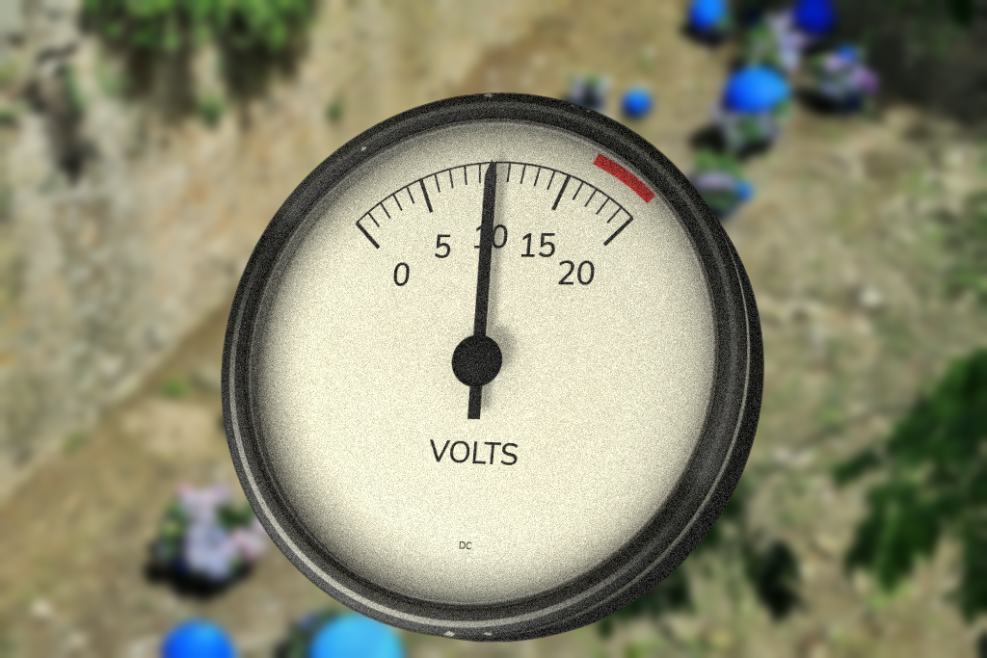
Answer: 10 (V)
